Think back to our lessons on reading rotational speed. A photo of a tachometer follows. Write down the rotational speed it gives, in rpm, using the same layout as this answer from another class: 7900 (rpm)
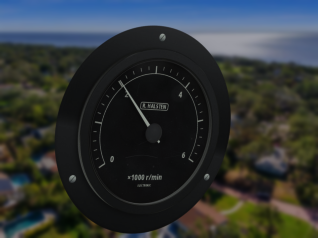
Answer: 2000 (rpm)
